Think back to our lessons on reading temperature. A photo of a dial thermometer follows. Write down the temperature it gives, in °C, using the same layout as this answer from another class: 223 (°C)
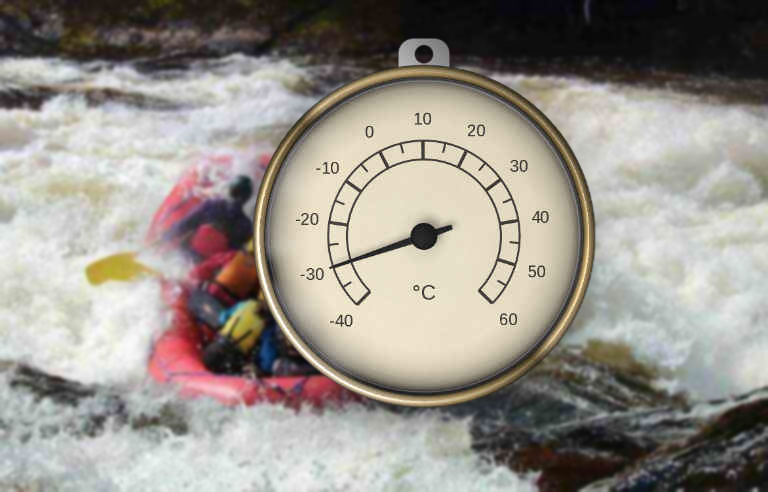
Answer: -30 (°C)
